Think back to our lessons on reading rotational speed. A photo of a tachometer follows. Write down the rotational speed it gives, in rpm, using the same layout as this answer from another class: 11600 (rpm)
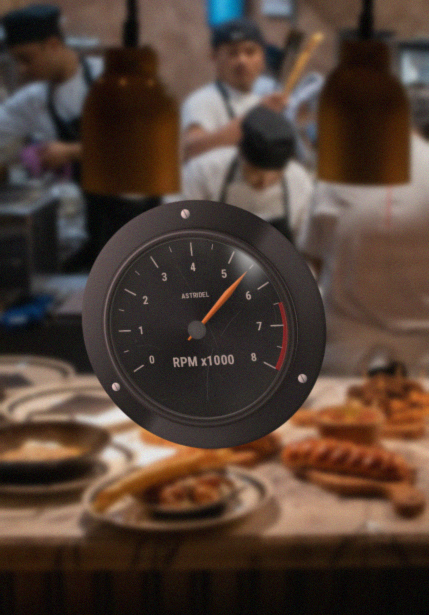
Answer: 5500 (rpm)
